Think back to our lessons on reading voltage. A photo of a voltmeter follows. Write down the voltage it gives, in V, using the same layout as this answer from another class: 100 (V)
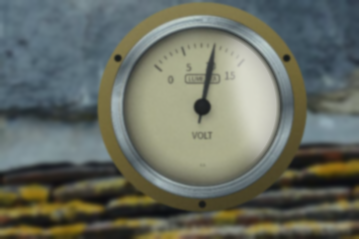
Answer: 10 (V)
